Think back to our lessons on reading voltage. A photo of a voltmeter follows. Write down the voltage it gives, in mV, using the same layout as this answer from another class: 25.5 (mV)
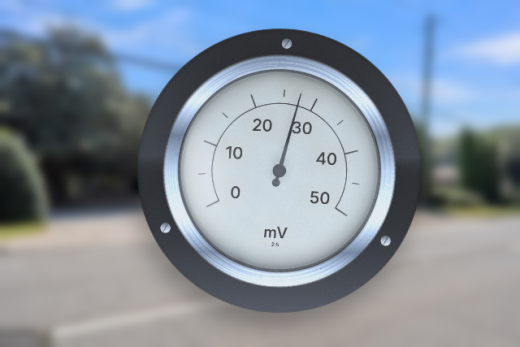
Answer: 27.5 (mV)
